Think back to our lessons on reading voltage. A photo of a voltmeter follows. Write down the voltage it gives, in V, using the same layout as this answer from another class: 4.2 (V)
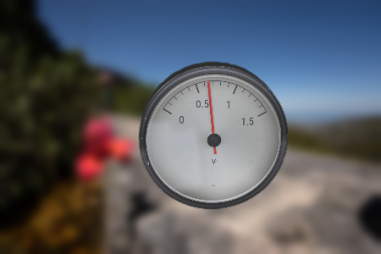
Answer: 0.65 (V)
